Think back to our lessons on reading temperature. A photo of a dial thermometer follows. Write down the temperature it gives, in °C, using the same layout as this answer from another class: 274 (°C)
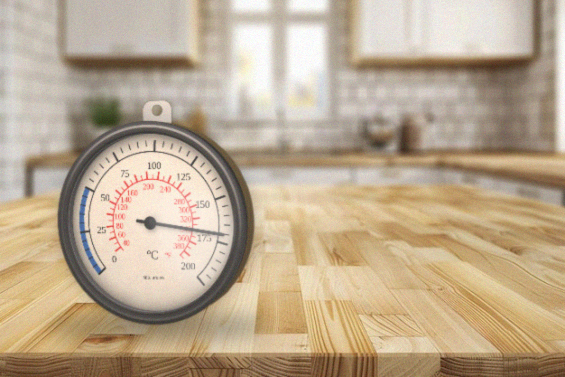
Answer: 170 (°C)
